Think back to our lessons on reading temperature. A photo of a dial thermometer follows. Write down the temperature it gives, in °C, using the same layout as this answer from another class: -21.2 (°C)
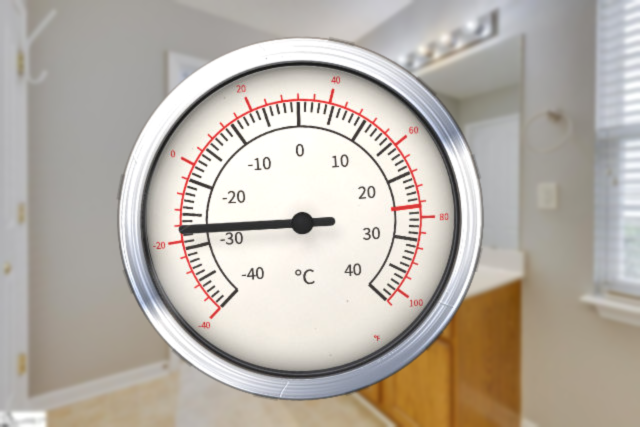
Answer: -27 (°C)
